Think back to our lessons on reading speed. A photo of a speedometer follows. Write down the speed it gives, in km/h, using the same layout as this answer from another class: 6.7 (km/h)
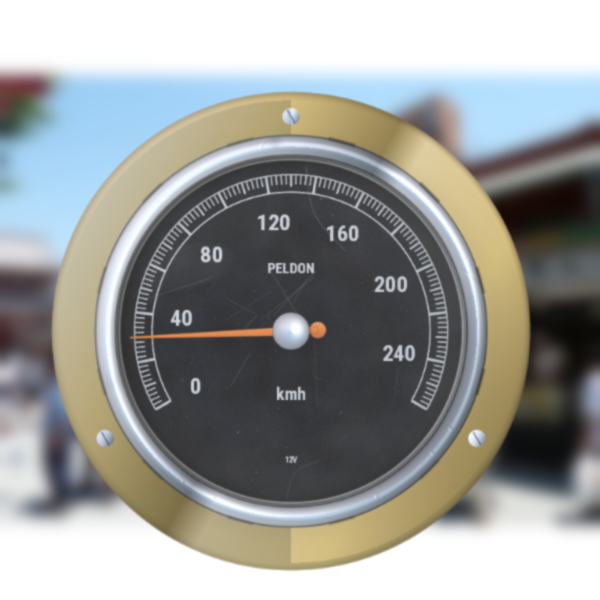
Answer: 30 (km/h)
